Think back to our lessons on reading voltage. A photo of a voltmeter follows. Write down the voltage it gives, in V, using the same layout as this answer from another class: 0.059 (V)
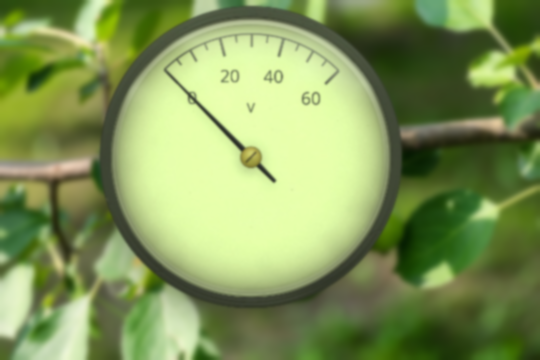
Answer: 0 (V)
